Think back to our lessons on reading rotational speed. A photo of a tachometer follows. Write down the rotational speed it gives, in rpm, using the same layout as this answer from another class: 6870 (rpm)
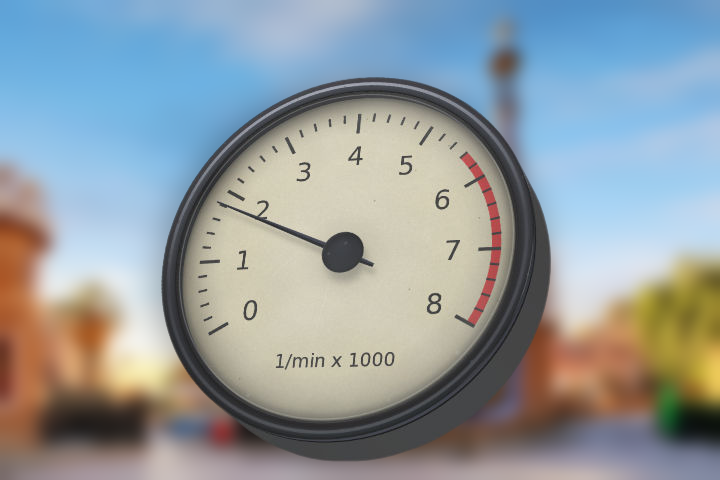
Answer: 1800 (rpm)
